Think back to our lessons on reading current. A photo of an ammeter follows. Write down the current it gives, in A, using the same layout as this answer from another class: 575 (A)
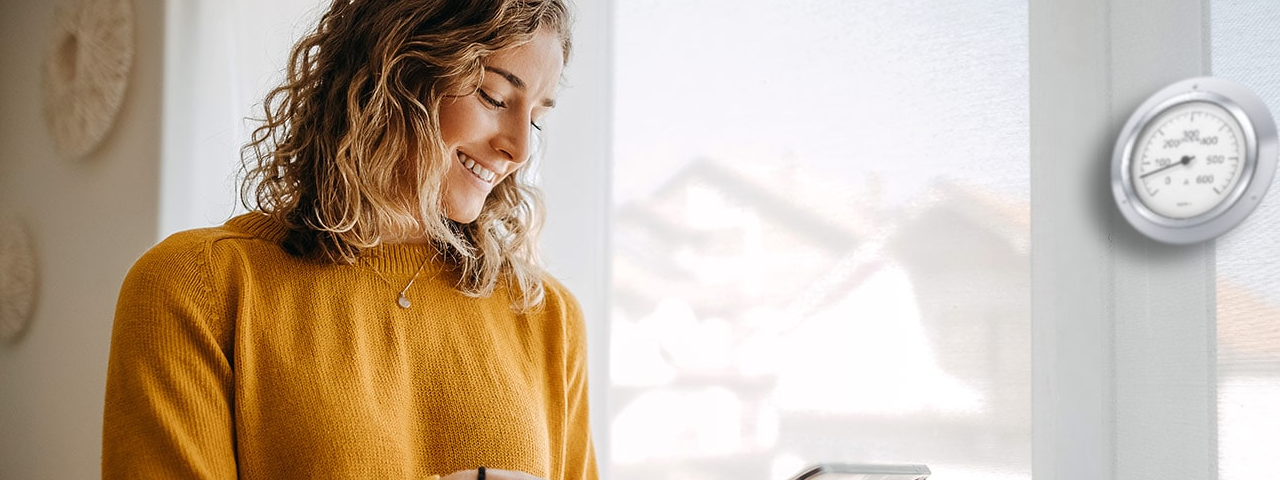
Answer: 60 (A)
